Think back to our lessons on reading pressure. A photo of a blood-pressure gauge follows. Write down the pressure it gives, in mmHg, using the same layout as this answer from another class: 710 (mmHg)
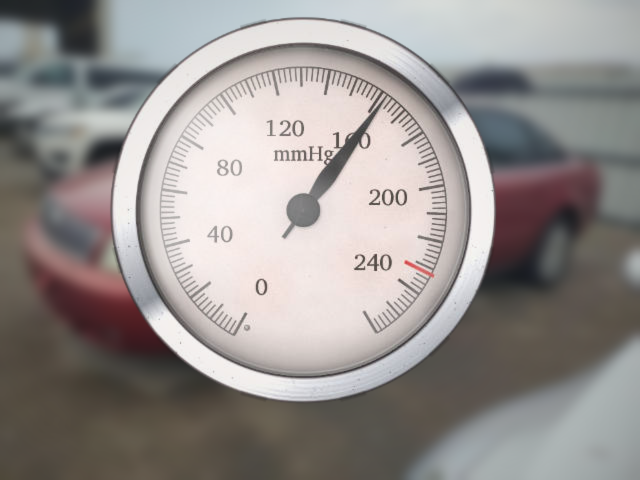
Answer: 162 (mmHg)
